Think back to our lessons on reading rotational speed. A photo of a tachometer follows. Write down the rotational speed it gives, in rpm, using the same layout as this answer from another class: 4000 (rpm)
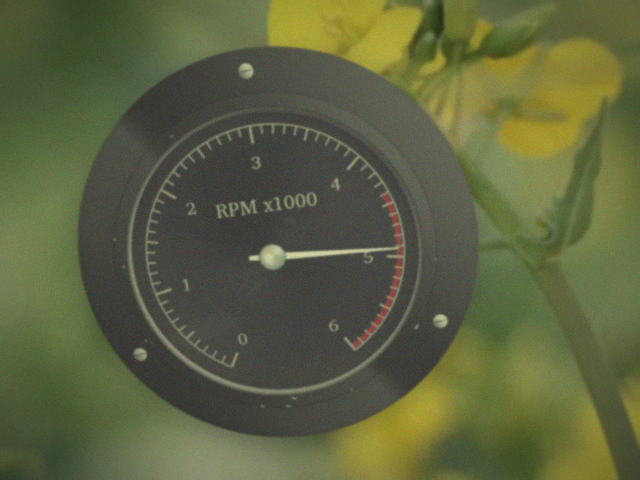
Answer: 4900 (rpm)
